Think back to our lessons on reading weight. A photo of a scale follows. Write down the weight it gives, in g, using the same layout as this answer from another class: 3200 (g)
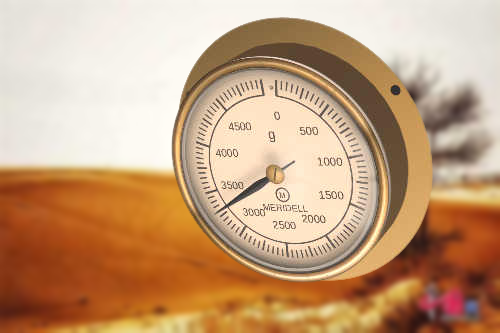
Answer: 3300 (g)
